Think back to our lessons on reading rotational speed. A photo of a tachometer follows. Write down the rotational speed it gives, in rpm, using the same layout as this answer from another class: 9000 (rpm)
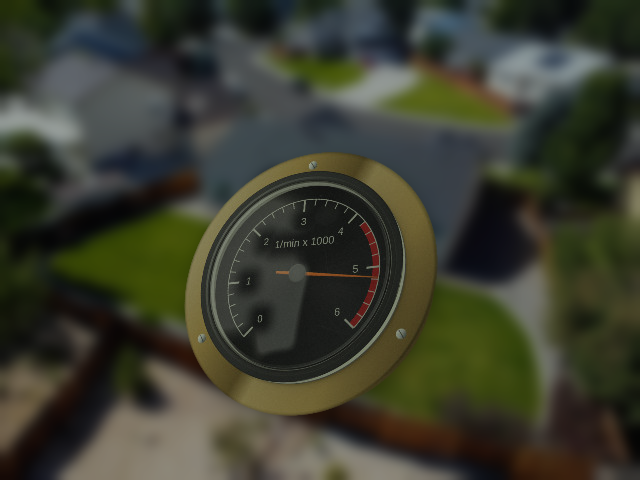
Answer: 5200 (rpm)
